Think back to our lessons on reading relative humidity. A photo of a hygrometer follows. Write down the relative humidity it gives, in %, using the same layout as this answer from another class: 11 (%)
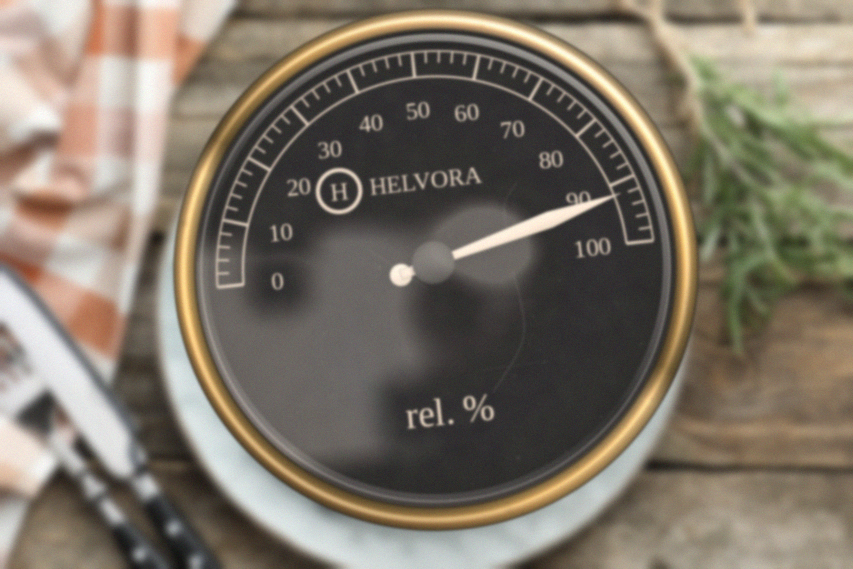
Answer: 92 (%)
